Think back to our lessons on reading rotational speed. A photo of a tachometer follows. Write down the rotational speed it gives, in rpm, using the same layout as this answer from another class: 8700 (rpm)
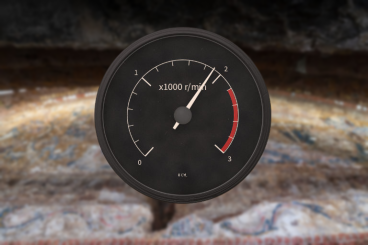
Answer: 1900 (rpm)
